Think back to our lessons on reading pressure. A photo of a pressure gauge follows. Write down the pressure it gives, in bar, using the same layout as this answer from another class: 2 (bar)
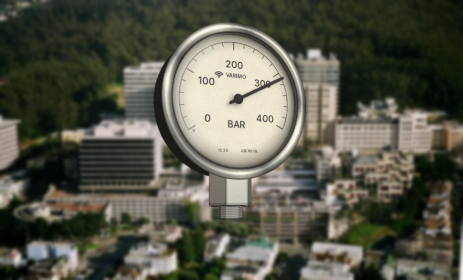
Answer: 310 (bar)
